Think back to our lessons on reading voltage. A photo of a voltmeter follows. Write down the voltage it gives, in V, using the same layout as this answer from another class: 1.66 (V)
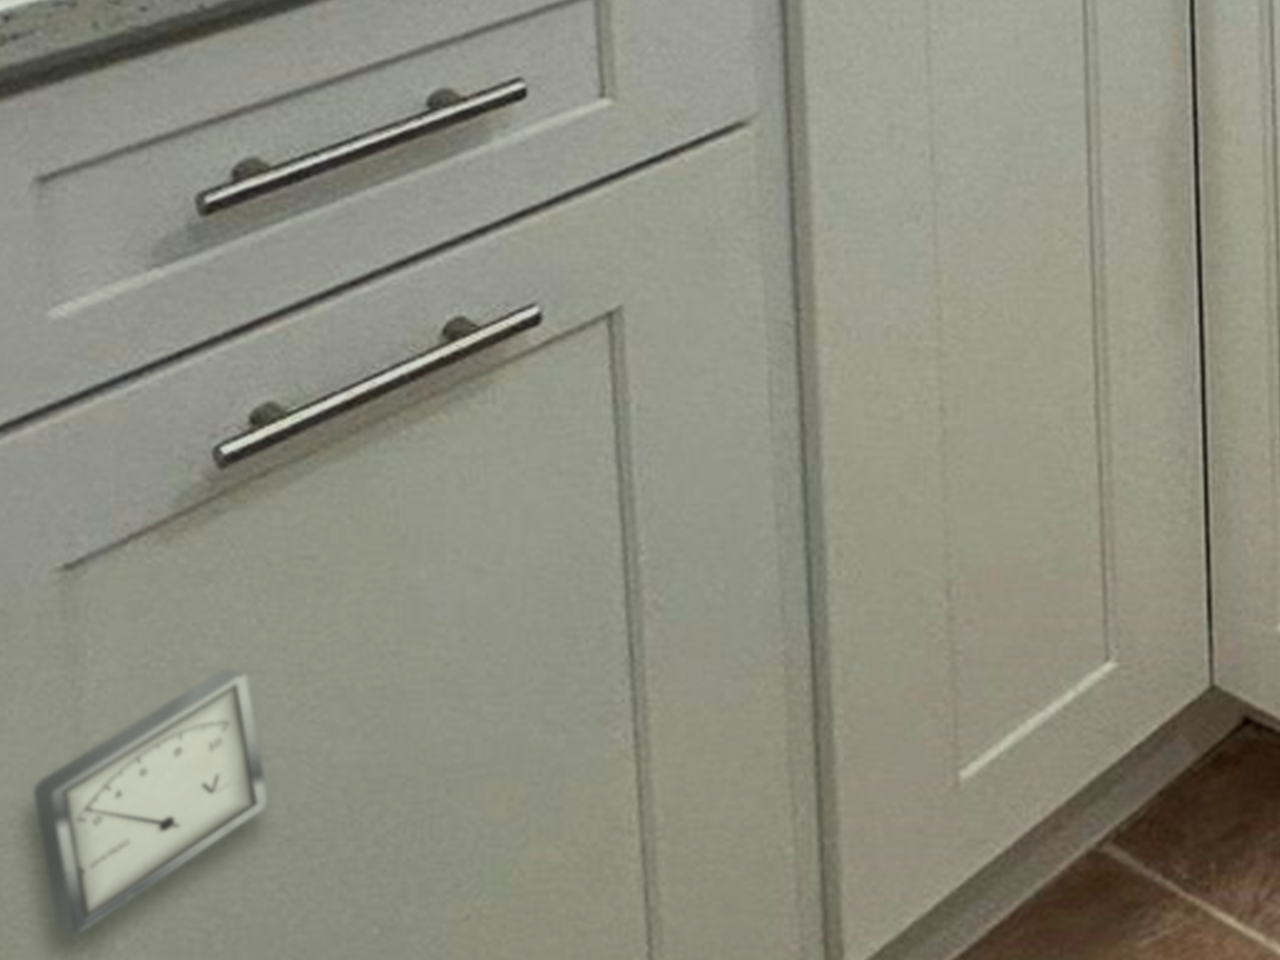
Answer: 2 (V)
